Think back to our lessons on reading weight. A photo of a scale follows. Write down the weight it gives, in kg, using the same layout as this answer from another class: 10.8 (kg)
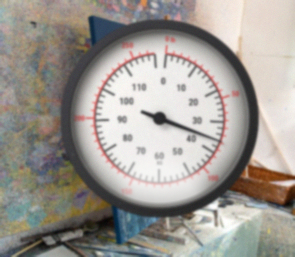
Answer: 36 (kg)
